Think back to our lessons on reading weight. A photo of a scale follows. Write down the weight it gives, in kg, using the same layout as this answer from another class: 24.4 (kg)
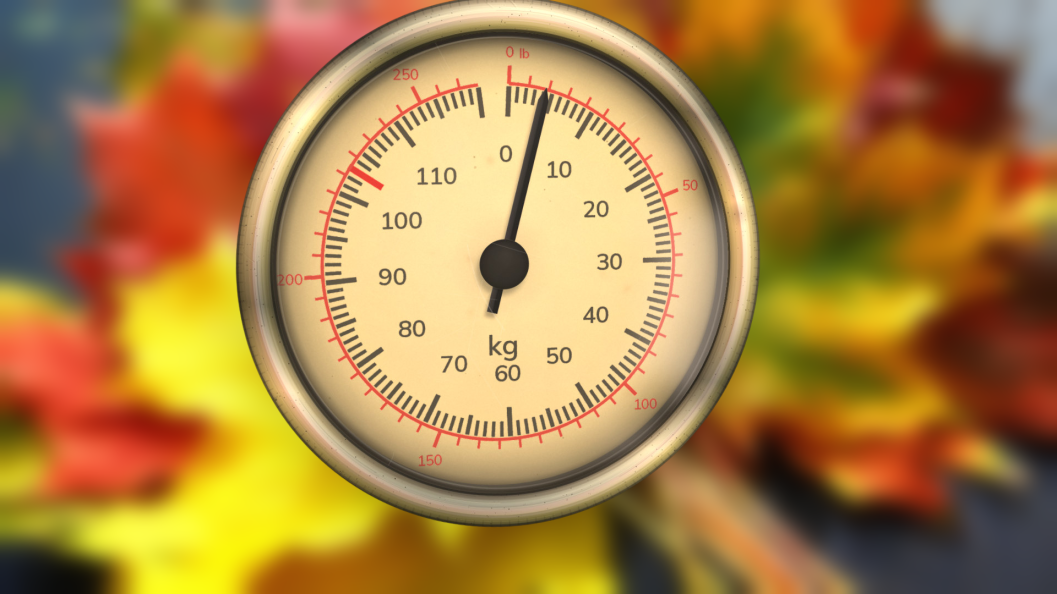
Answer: 4 (kg)
